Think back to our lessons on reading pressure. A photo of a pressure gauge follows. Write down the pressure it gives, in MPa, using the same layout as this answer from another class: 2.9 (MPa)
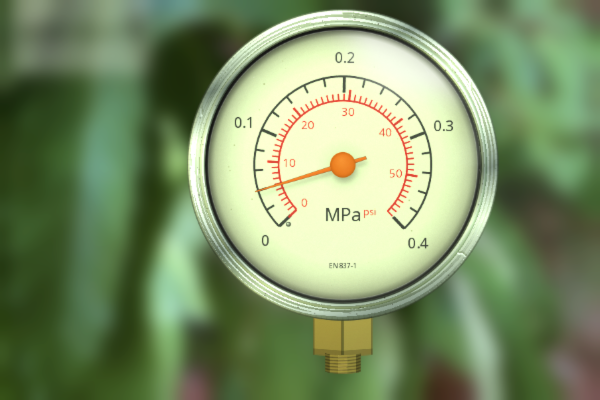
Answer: 0.04 (MPa)
